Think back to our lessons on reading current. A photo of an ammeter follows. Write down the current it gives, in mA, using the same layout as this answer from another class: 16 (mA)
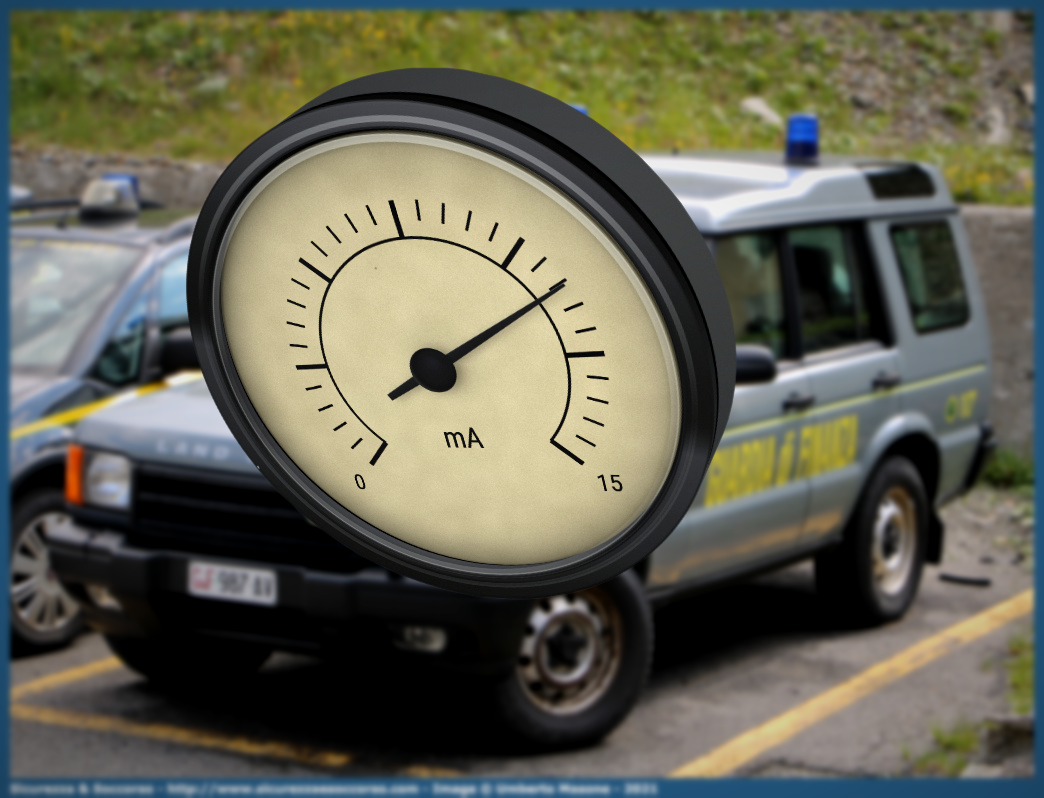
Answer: 11 (mA)
